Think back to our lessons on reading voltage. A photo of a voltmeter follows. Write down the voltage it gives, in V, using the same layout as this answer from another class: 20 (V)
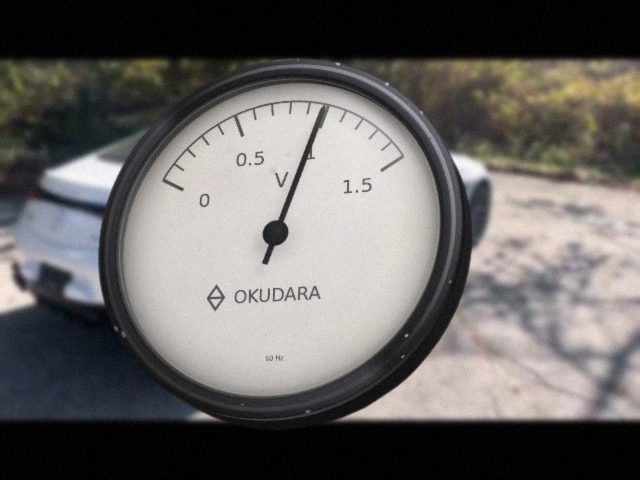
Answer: 1 (V)
